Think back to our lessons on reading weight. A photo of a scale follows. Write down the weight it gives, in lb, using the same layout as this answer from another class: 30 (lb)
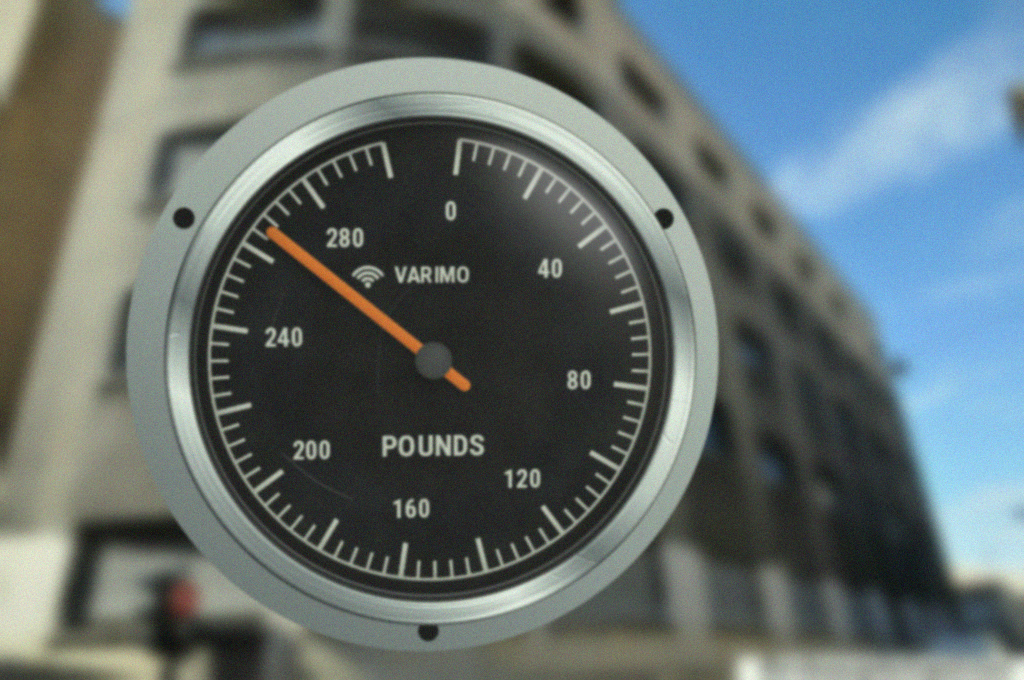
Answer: 266 (lb)
